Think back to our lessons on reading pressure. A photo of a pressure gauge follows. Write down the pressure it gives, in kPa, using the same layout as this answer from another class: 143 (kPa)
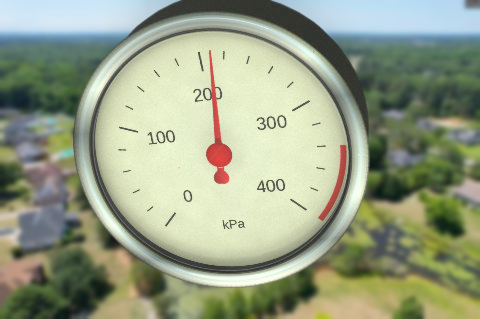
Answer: 210 (kPa)
